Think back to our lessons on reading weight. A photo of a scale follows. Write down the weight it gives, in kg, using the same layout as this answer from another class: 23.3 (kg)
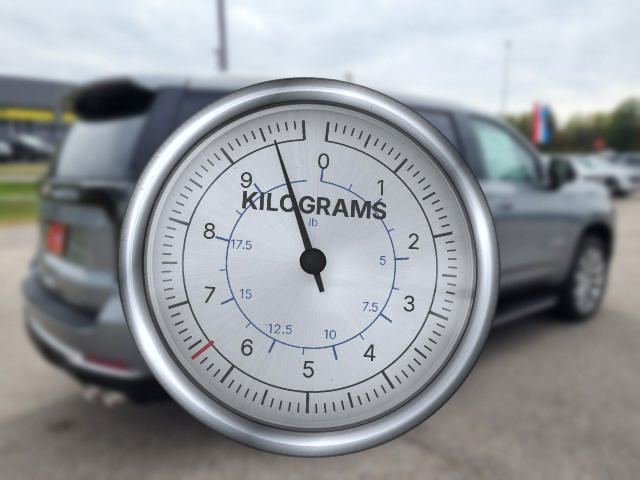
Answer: 9.6 (kg)
